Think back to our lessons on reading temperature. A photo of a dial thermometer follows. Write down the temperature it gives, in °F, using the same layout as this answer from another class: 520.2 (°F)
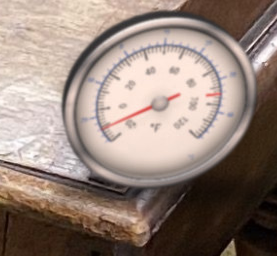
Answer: -10 (°F)
